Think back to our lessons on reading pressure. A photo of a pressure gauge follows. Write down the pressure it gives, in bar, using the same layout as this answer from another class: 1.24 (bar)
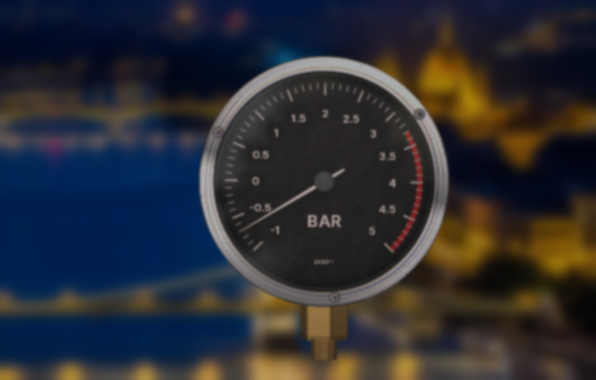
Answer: -0.7 (bar)
